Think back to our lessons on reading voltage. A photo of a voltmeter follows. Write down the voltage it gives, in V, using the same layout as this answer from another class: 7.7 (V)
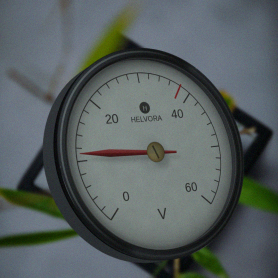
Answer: 11 (V)
